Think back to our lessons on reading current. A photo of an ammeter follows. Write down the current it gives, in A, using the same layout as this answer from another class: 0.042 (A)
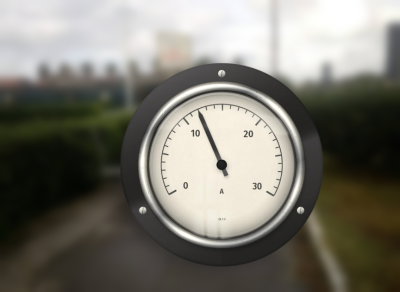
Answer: 12 (A)
